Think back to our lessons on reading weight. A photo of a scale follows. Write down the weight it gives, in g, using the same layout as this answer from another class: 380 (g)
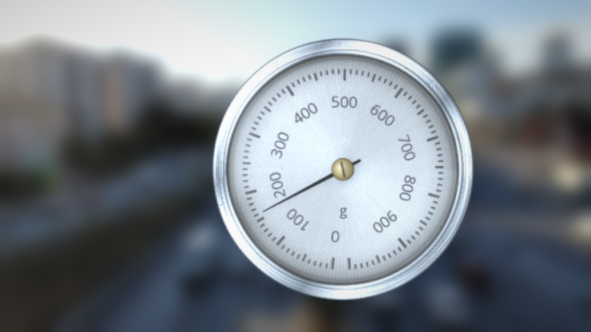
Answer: 160 (g)
